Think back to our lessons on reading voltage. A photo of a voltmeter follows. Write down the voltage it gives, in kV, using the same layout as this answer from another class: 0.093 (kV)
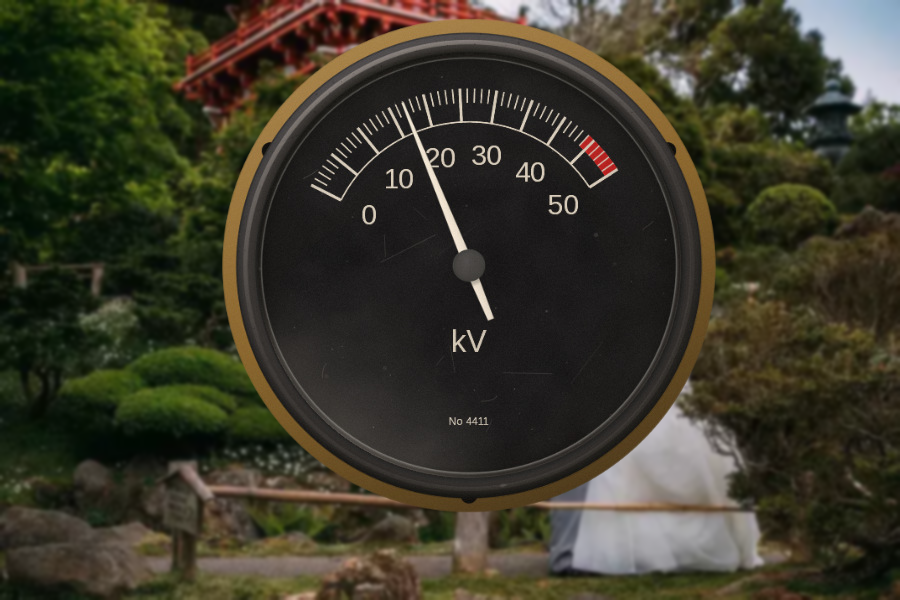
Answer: 17 (kV)
